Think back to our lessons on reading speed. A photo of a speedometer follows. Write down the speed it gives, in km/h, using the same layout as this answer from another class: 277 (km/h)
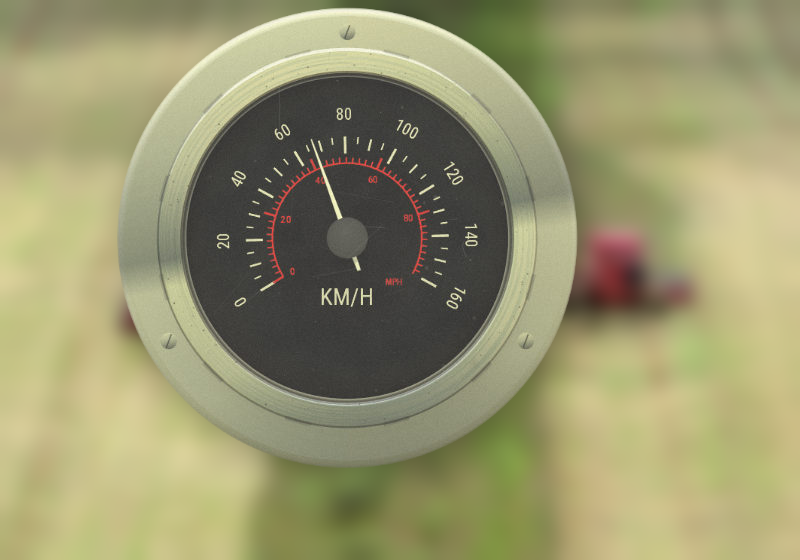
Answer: 67.5 (km/h)
